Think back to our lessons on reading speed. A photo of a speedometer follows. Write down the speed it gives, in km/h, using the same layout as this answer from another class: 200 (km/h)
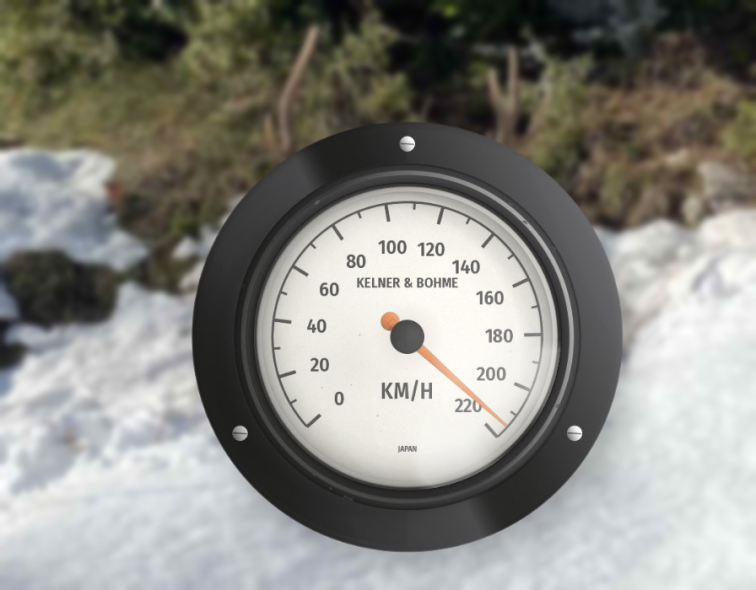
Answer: 215 (km/h)
